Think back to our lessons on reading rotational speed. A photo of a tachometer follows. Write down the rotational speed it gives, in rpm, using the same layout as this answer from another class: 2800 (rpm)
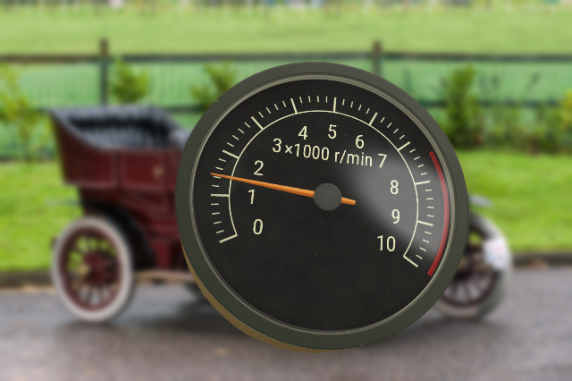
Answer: 1400 (rpm)
